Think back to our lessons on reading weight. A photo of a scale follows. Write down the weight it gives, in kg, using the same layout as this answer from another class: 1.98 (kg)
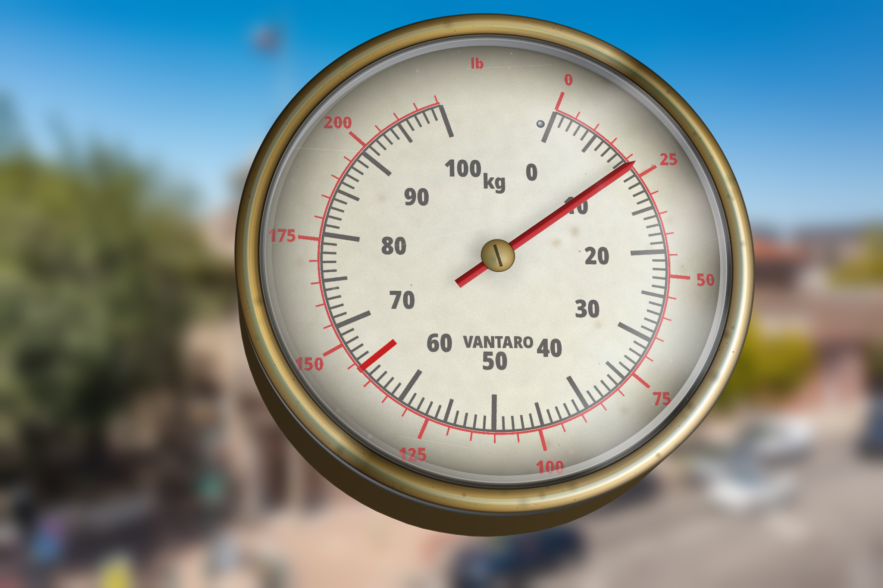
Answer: 10 (kg)
